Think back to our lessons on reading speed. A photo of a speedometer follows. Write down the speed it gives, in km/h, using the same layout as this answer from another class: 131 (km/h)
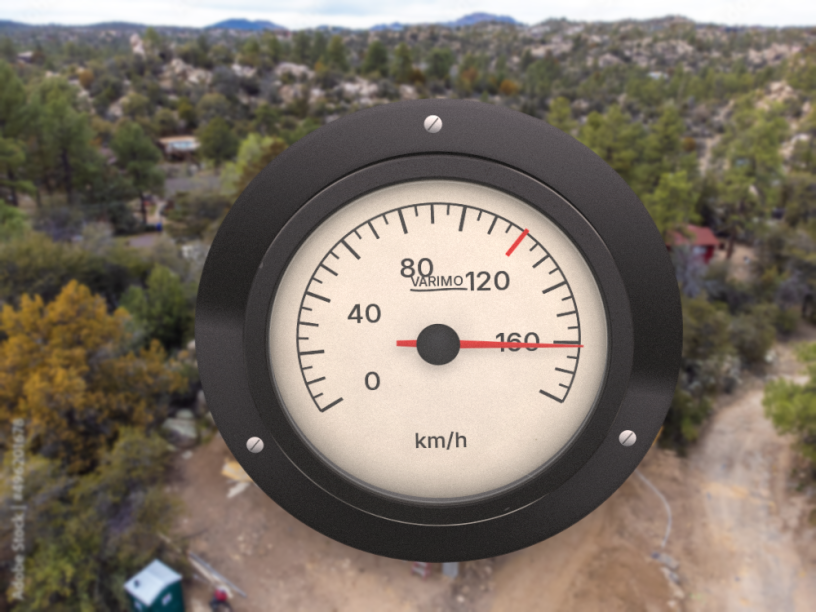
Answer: 160 (km/h)
